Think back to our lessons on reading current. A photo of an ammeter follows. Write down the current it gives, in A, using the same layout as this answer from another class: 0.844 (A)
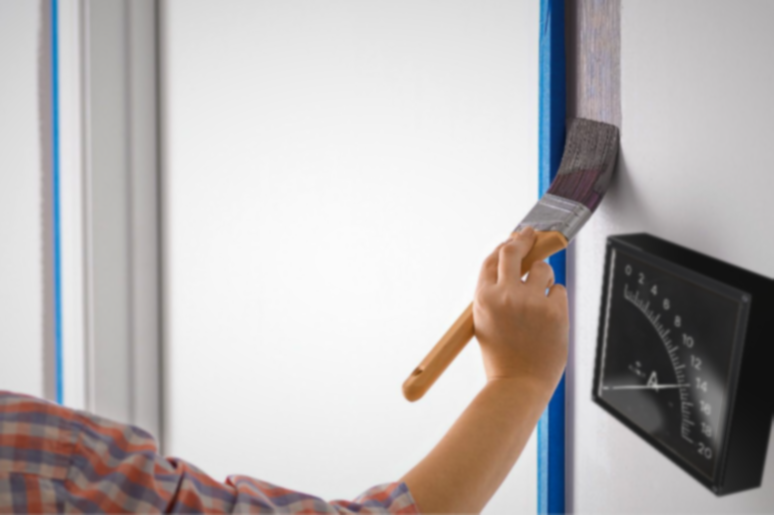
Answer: 14 (A)
